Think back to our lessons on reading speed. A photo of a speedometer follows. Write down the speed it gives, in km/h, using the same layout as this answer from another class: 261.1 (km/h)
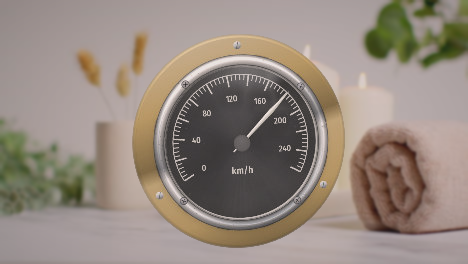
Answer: 180 (km/h)
